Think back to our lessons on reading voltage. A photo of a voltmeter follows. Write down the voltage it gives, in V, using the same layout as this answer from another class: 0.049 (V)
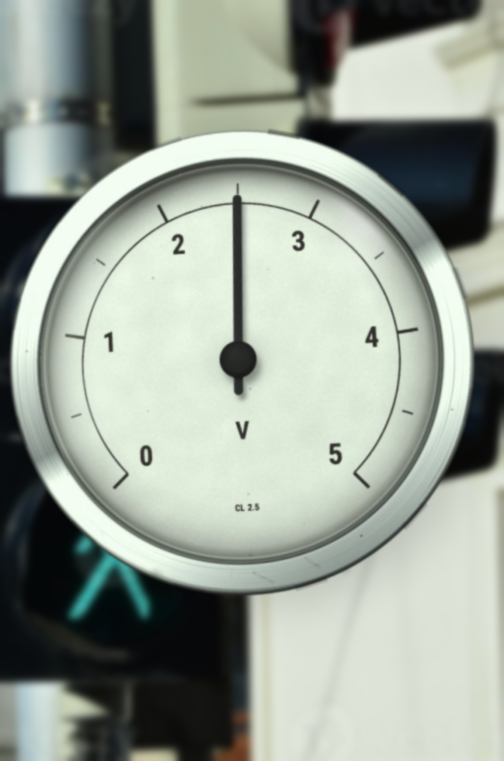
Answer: 2.5 (V)
